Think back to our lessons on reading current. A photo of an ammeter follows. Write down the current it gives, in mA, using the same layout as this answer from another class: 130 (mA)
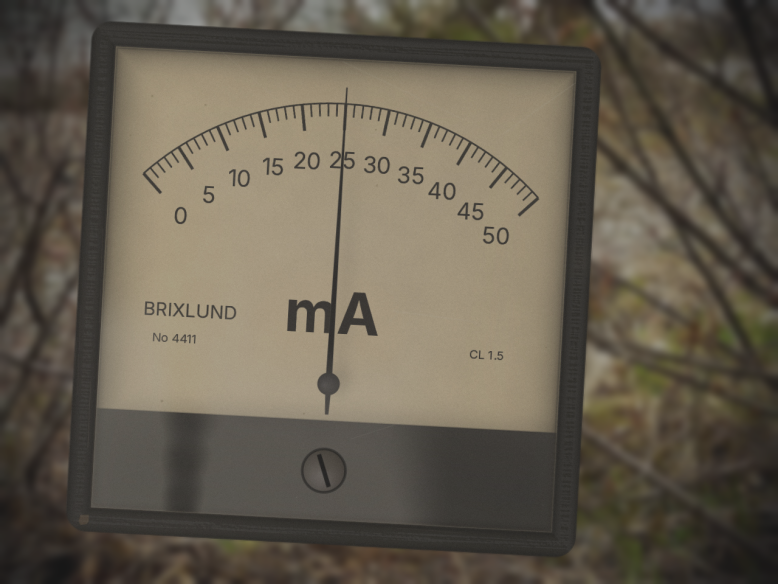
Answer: 25 (mA)
